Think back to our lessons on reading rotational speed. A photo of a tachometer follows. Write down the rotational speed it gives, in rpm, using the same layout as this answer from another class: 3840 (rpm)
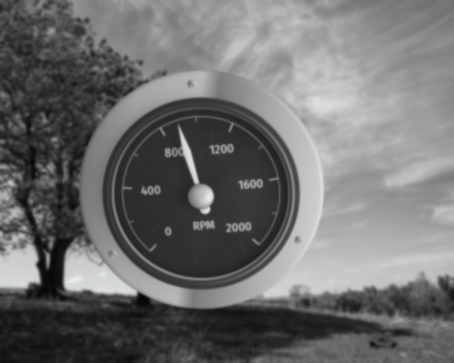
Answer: 900 (rpm)
